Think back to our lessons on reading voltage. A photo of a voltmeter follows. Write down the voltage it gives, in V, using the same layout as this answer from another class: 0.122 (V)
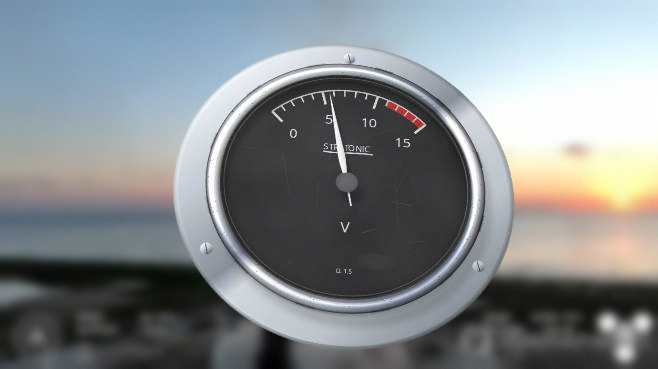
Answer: 5.5 (V)
